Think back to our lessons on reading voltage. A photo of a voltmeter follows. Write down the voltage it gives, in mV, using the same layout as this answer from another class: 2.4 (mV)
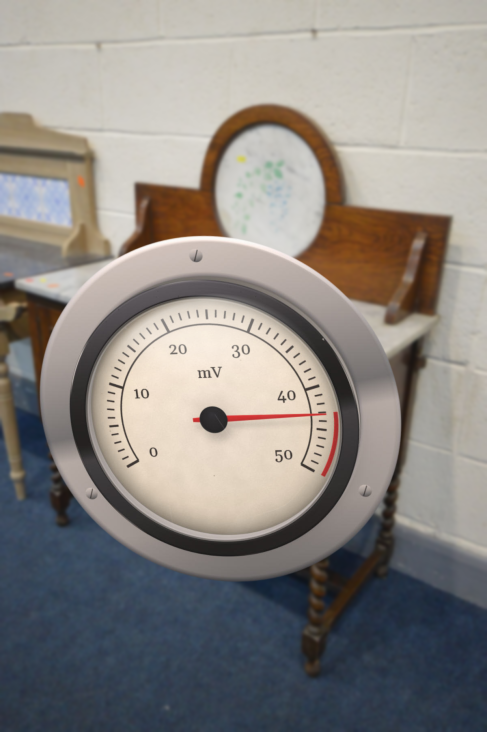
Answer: 43 (mV)
